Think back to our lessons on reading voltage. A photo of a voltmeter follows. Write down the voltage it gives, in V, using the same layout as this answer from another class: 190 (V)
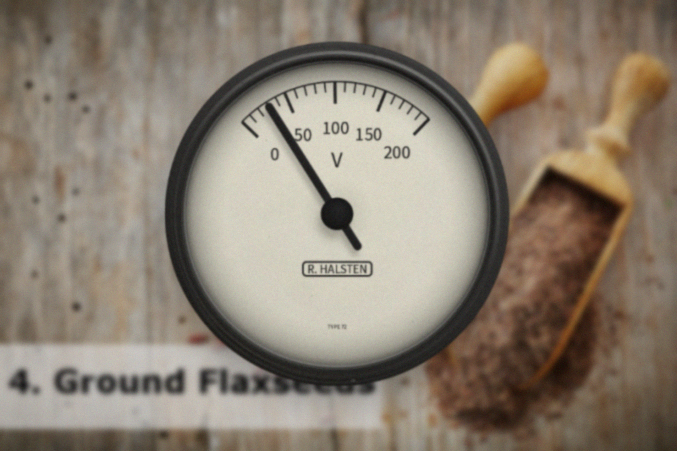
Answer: 30 (V)
